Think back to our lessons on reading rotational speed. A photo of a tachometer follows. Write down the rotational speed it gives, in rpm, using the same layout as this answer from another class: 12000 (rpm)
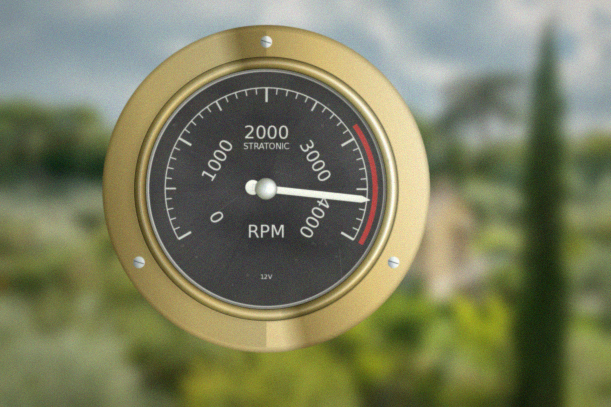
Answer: 3600 (rpm)
